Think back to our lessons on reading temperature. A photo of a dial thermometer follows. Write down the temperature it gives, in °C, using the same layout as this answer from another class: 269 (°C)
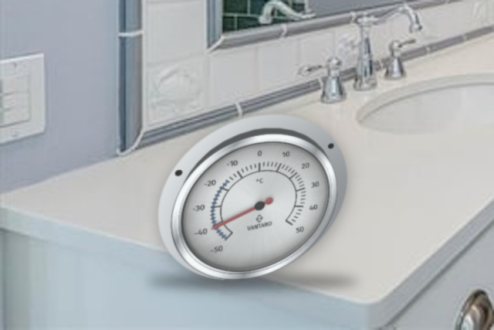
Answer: -40 (°C)
